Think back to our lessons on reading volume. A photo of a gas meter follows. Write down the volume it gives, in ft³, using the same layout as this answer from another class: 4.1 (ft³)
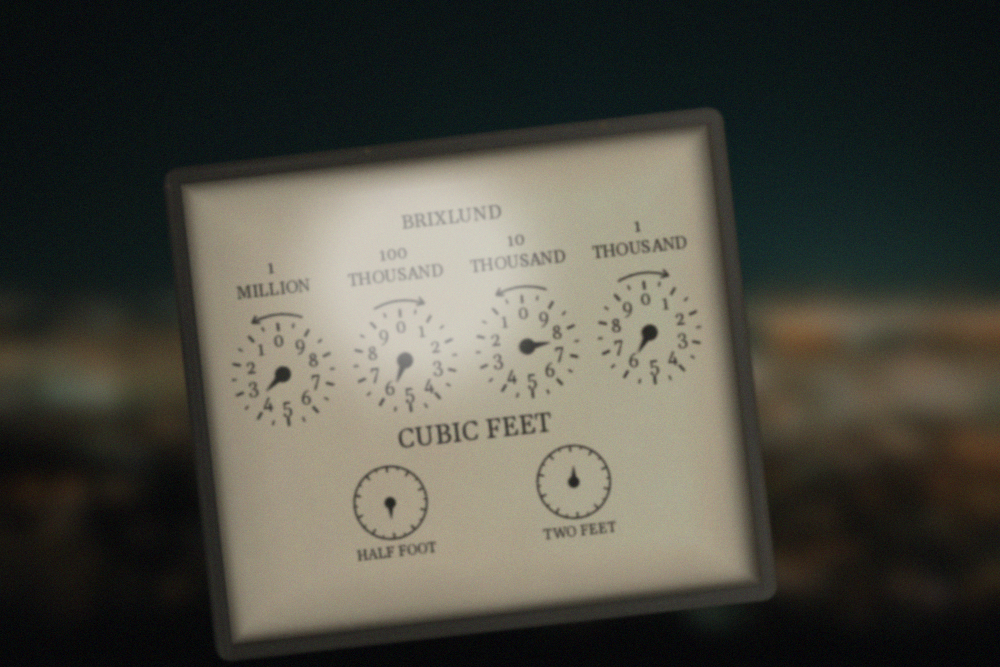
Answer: 357600 (ft³)
